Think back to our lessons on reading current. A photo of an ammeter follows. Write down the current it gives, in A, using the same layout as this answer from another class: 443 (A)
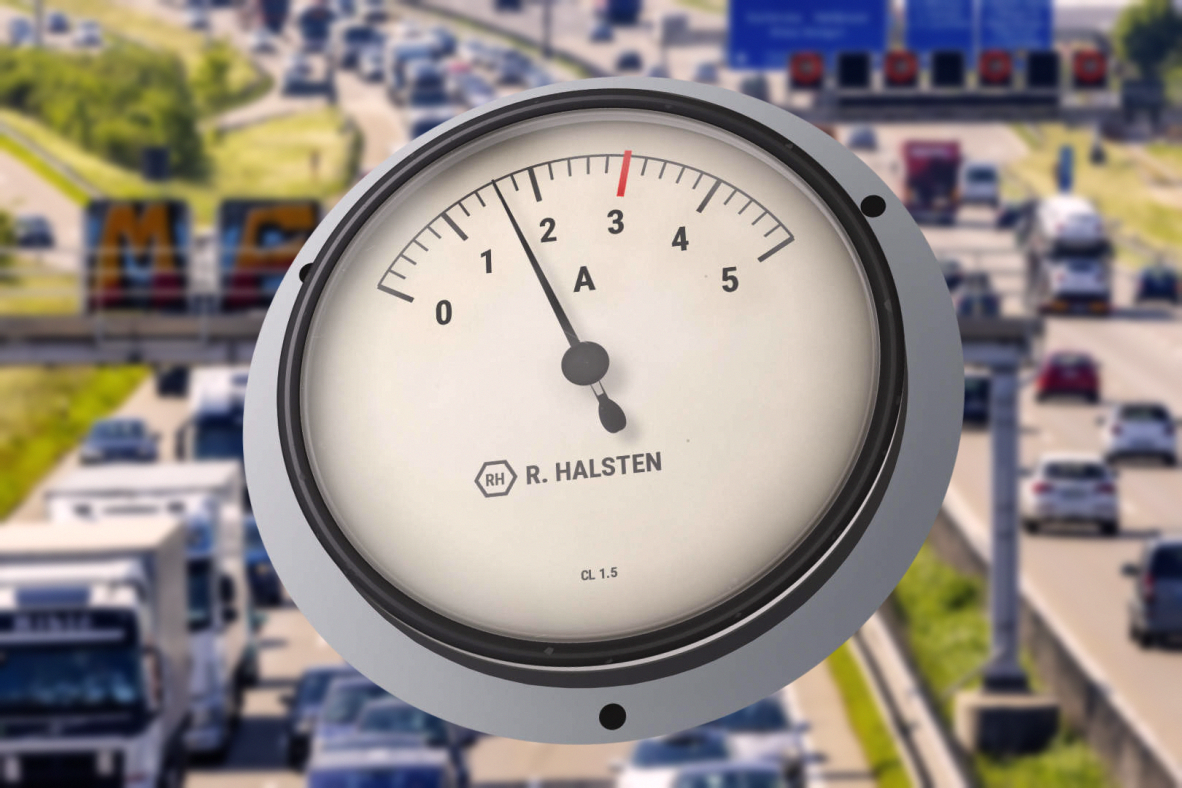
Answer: 1.6 (A)
